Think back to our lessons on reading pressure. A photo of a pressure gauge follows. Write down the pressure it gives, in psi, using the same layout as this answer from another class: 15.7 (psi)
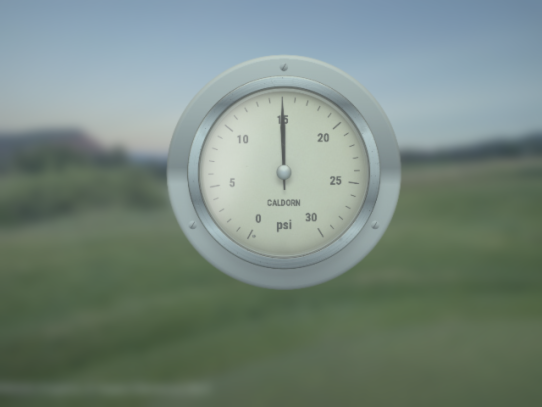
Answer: 15 (psi)
